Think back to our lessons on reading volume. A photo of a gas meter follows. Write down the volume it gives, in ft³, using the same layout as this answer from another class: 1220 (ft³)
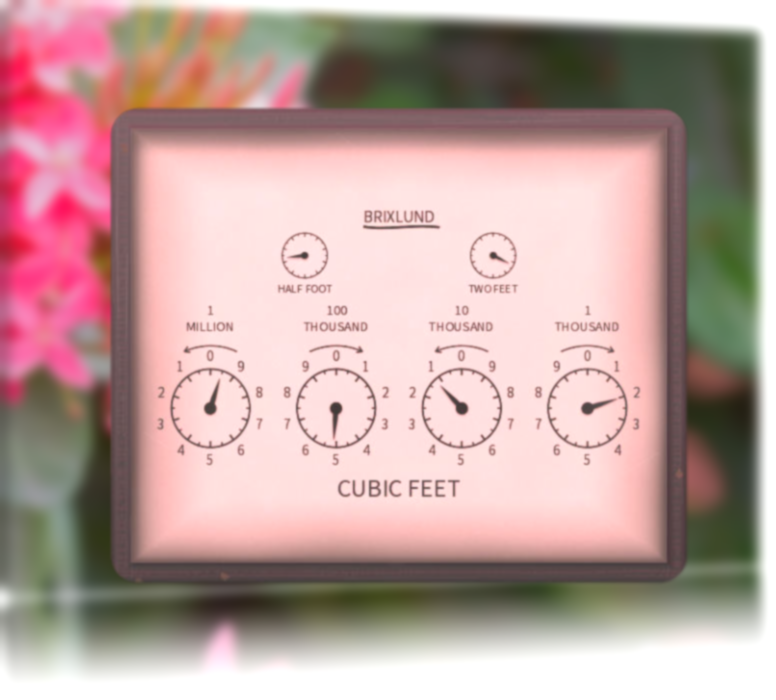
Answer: 951200 (ft³)
